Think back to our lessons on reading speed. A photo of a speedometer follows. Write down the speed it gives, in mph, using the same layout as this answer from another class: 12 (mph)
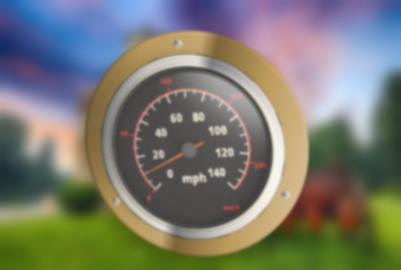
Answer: 10 (mph)
